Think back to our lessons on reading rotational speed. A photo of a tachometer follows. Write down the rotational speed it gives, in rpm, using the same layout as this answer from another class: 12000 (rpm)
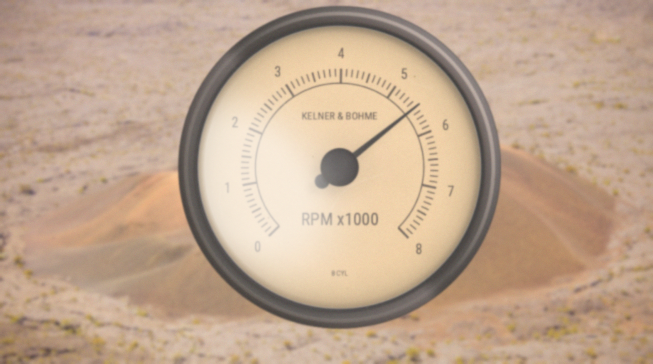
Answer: 5500 (rpm)
